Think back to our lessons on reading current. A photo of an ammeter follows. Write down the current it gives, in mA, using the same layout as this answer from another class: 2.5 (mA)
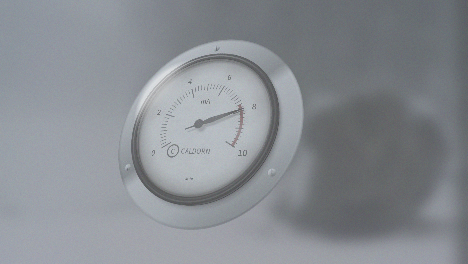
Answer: 8 (mA)
